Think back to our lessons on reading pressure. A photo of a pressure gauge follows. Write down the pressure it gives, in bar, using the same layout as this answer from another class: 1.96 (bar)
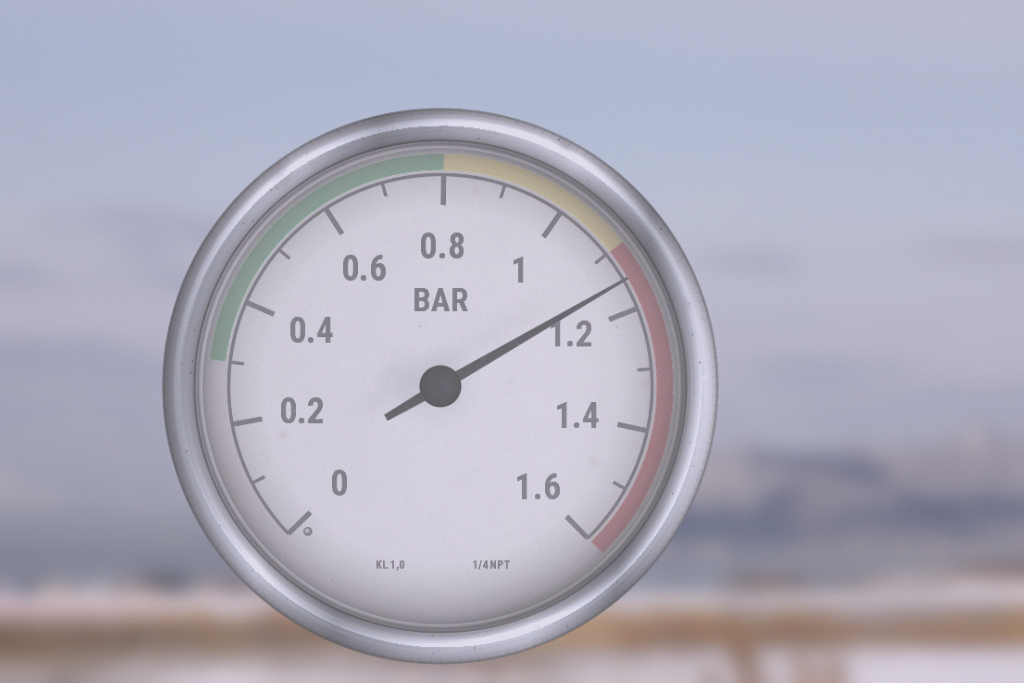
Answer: 1.15 (bar)
